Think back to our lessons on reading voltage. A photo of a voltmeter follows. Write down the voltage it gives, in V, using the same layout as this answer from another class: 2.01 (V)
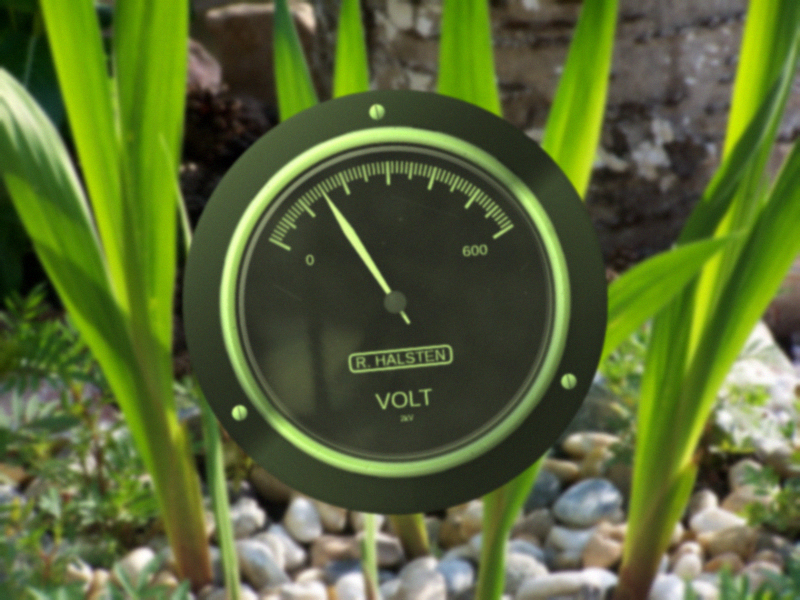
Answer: 150 (V)
